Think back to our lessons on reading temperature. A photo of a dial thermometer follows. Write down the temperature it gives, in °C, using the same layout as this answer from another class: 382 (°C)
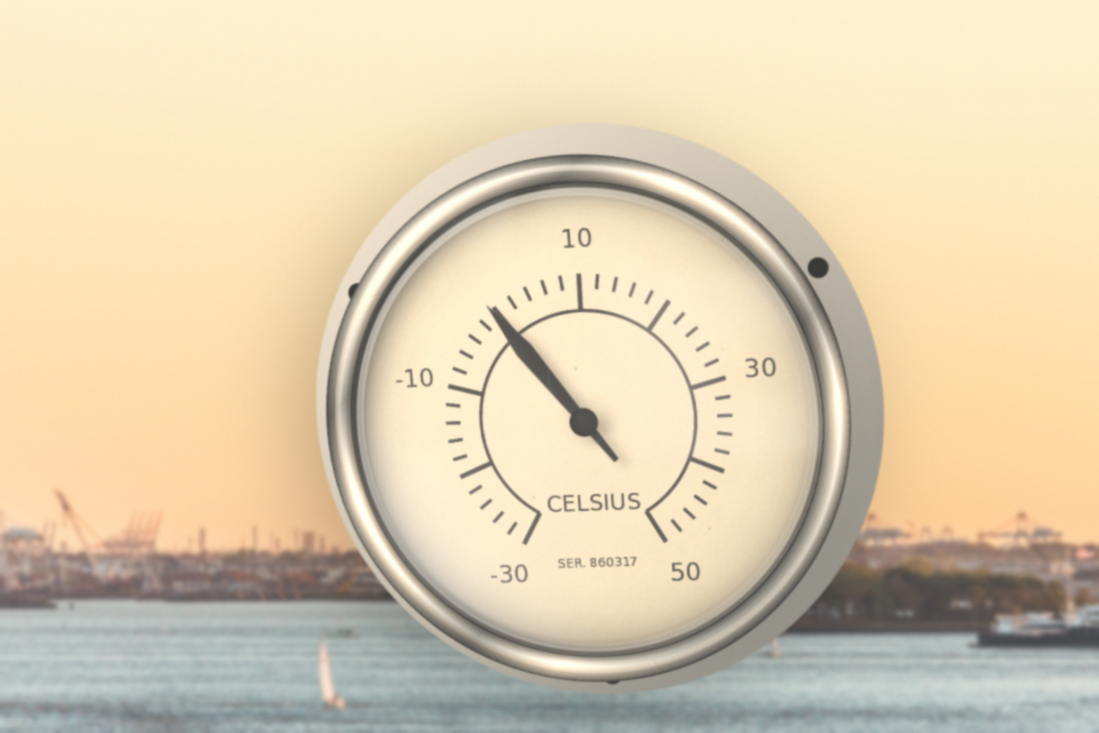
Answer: 0 (°C)
